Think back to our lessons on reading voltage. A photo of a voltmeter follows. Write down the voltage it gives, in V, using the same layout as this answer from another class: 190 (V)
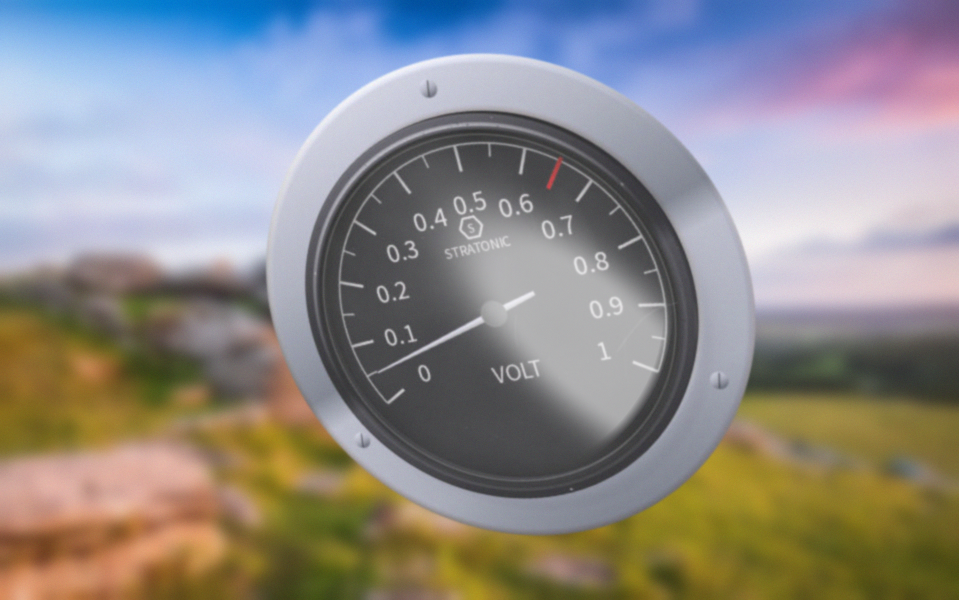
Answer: 0.05 (V)
